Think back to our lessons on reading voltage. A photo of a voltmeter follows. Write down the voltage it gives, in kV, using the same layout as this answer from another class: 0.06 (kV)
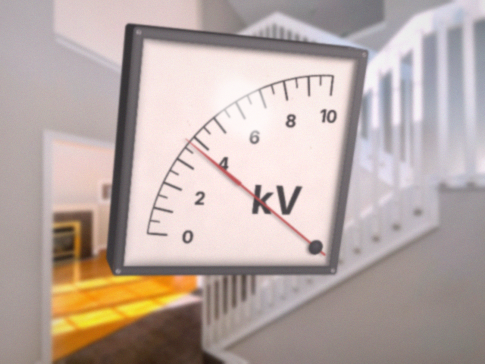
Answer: 3.75 (kV)
